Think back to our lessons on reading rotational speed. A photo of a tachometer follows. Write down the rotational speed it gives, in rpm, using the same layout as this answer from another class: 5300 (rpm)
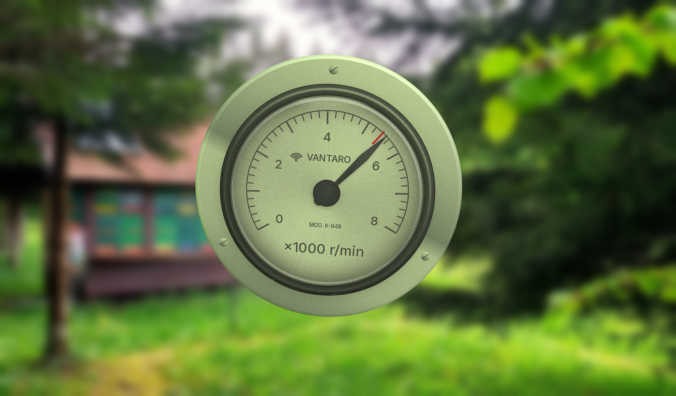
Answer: 5500 (rpm)
